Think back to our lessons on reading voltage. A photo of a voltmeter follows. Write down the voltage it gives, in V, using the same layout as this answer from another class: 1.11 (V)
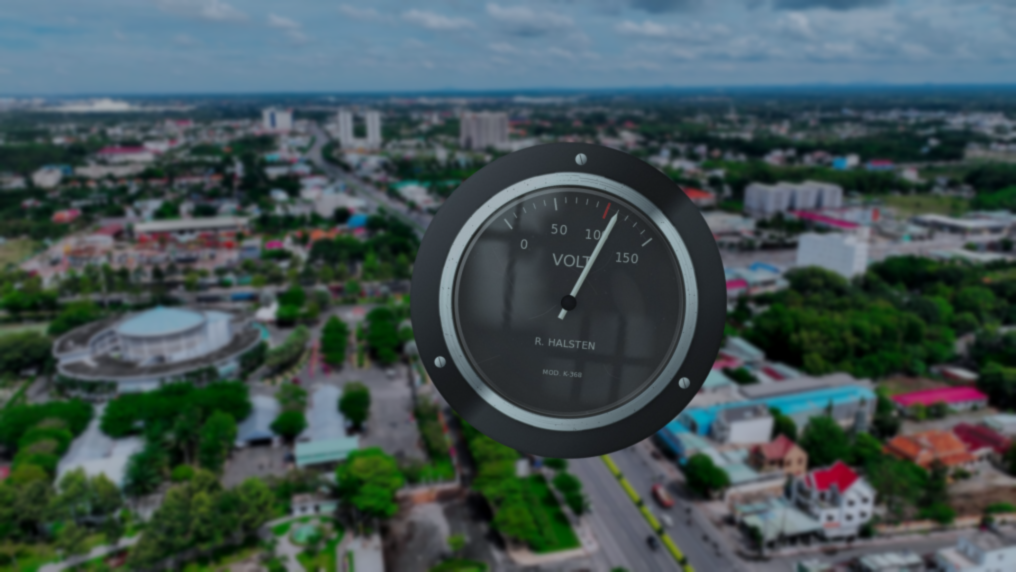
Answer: 110 (V)
